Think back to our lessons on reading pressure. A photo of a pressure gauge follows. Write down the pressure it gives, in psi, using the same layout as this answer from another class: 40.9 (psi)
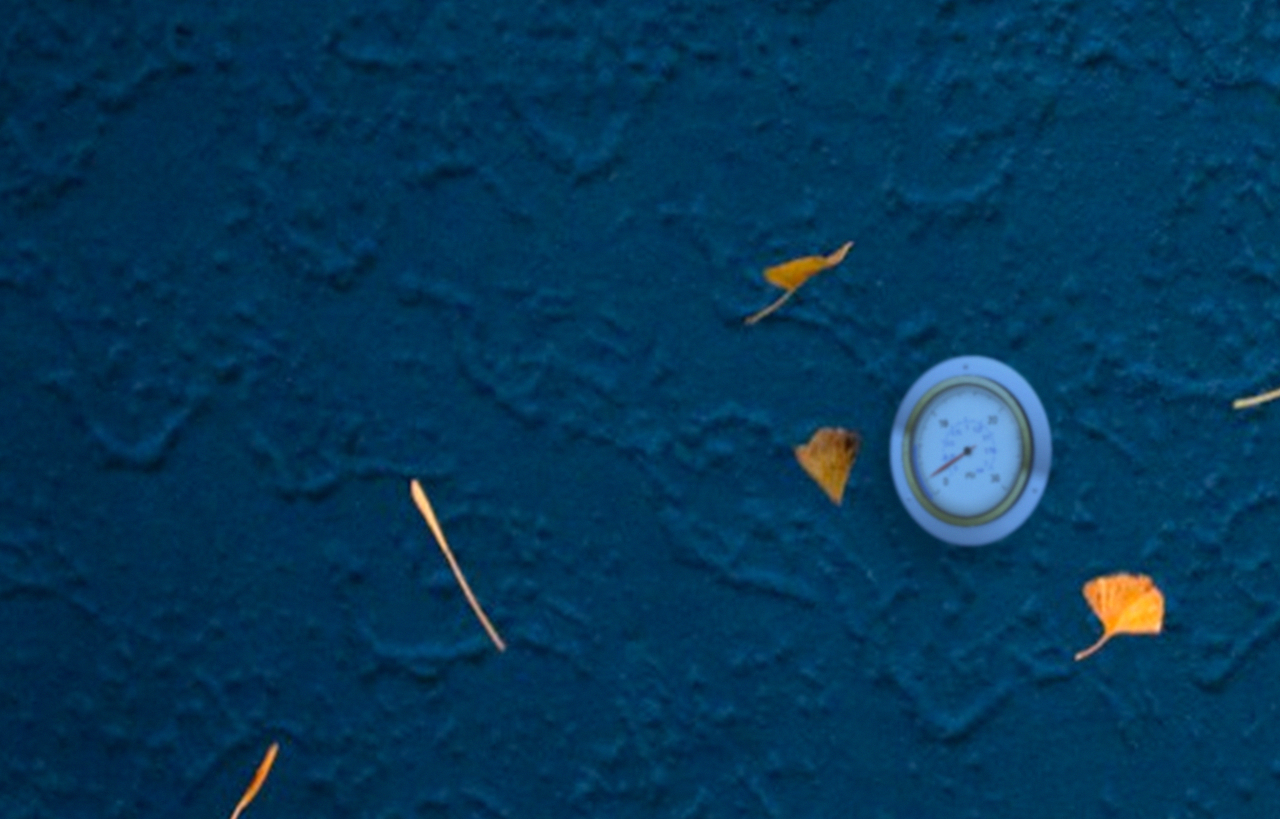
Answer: 2 (psi)
